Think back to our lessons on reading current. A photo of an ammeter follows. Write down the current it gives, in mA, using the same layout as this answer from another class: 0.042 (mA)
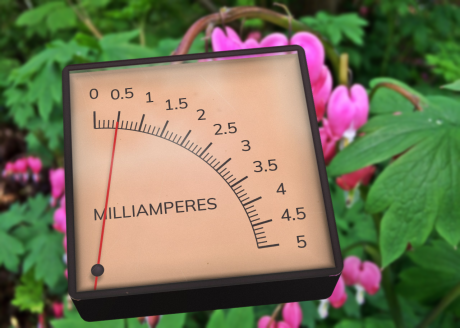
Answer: 0.5 (mA)
